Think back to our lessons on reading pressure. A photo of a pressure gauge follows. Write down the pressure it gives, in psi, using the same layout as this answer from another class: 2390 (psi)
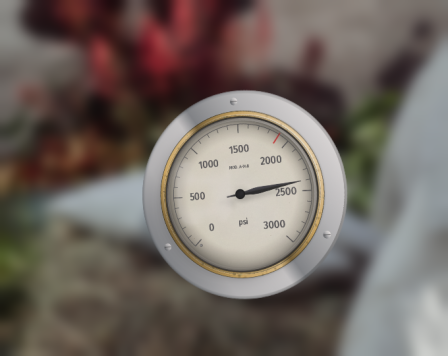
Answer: 2400 (psi)
